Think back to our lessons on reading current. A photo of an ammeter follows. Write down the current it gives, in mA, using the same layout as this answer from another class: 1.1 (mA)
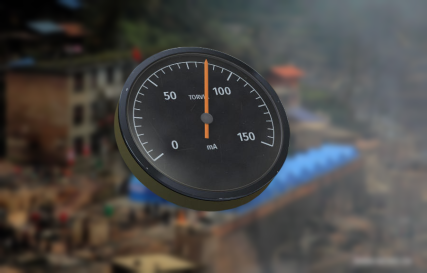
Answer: 85 (mA)
